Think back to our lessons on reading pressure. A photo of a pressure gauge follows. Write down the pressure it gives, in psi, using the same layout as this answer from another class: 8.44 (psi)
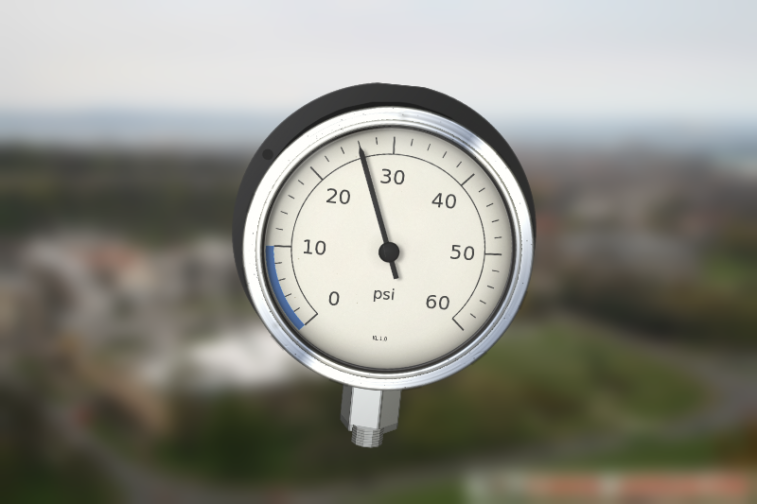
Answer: 26 (psi)
